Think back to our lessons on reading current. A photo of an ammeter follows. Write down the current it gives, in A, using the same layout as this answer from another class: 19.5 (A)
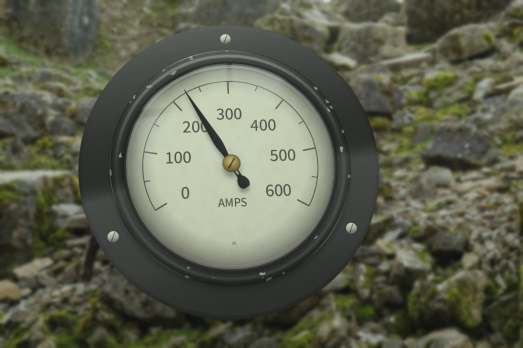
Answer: 225 (A)
